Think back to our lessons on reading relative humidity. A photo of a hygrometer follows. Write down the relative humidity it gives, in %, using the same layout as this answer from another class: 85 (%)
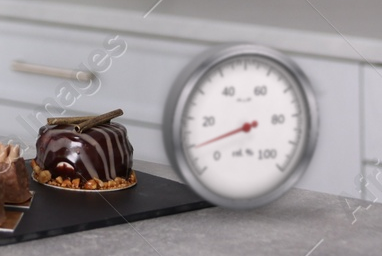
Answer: 10 (%)
